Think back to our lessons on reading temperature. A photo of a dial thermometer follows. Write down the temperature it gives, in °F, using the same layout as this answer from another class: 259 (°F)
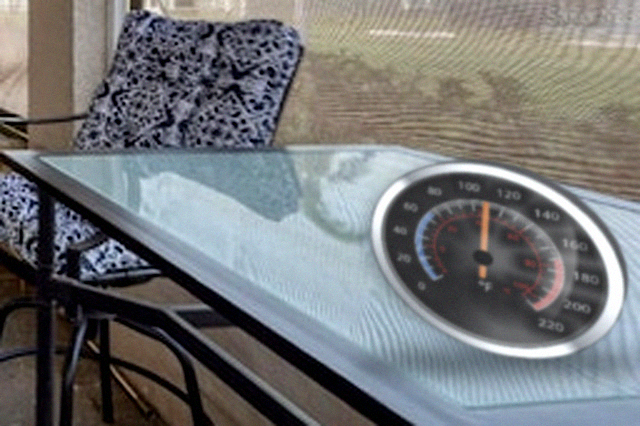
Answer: 110 (°F)
